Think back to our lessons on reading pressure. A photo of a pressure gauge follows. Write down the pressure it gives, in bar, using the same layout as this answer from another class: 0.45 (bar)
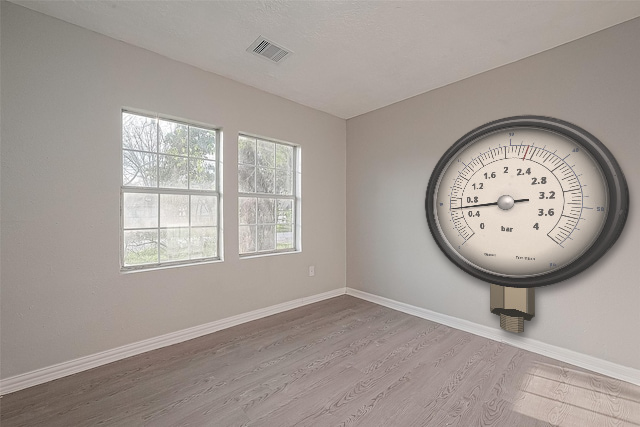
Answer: 0.6 (bar)
